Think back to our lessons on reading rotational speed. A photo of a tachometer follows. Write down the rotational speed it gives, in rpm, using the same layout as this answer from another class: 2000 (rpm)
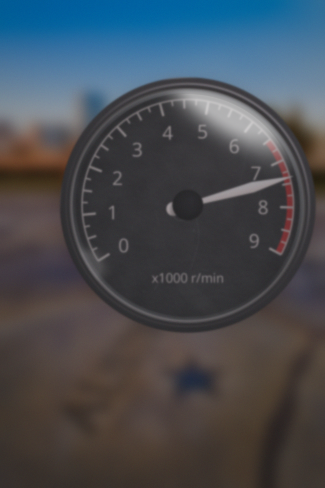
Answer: 7375 (rpm)
